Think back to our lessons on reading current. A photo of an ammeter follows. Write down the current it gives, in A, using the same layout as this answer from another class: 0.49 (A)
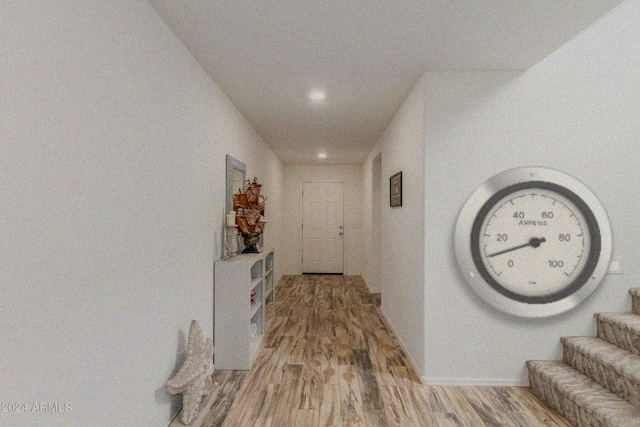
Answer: 10 (A)
